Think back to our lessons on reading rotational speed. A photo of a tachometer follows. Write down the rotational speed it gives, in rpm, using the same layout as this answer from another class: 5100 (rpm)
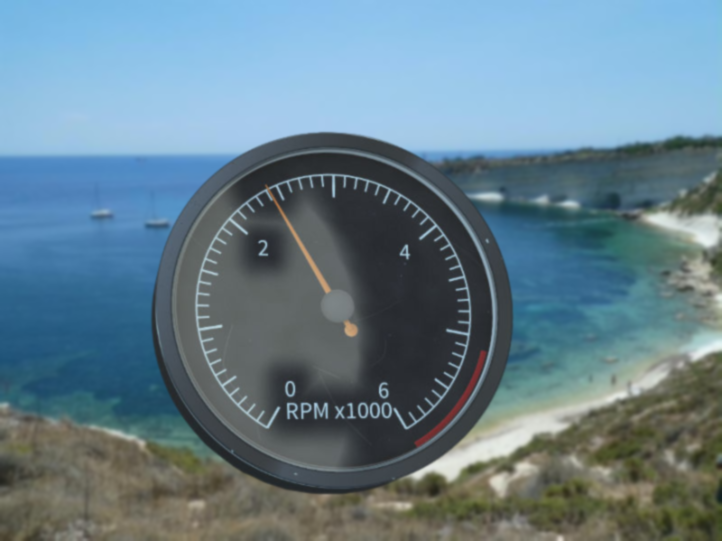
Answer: 2400 (rpm)
